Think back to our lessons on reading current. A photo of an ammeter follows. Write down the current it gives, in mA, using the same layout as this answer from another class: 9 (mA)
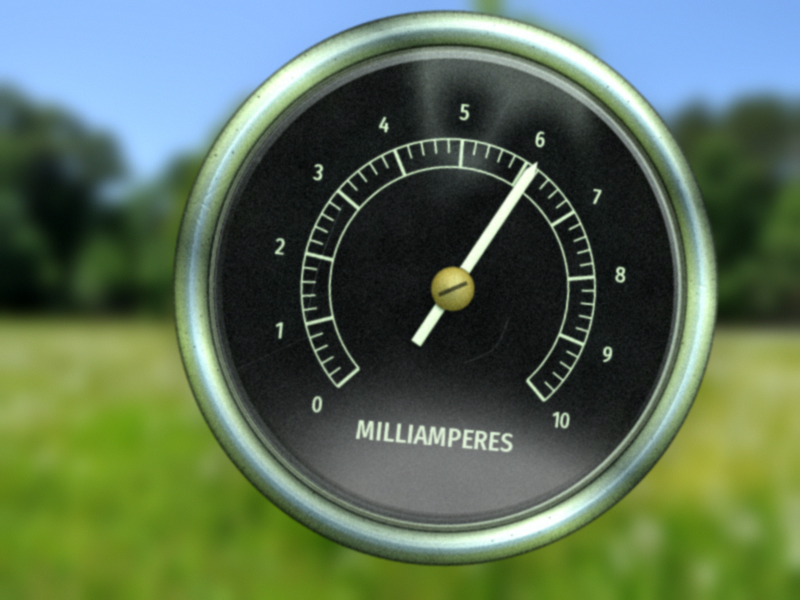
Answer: 6.1 (mA)
